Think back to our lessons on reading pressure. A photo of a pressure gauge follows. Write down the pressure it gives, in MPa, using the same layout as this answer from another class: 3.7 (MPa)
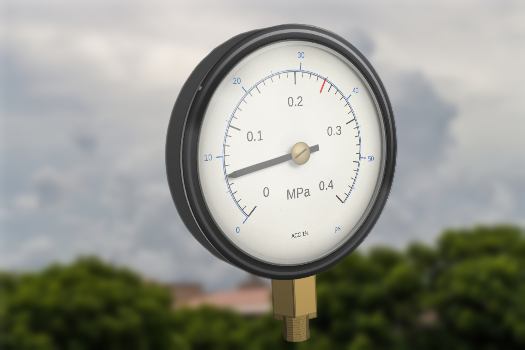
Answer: 0.05 (MPa)
